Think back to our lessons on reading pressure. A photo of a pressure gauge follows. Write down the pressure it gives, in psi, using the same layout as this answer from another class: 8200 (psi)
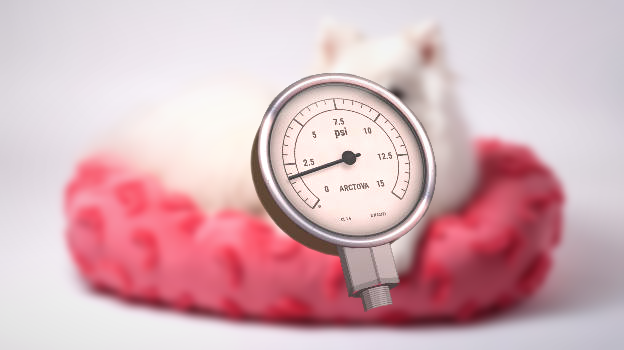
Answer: 1.75 (psi)
